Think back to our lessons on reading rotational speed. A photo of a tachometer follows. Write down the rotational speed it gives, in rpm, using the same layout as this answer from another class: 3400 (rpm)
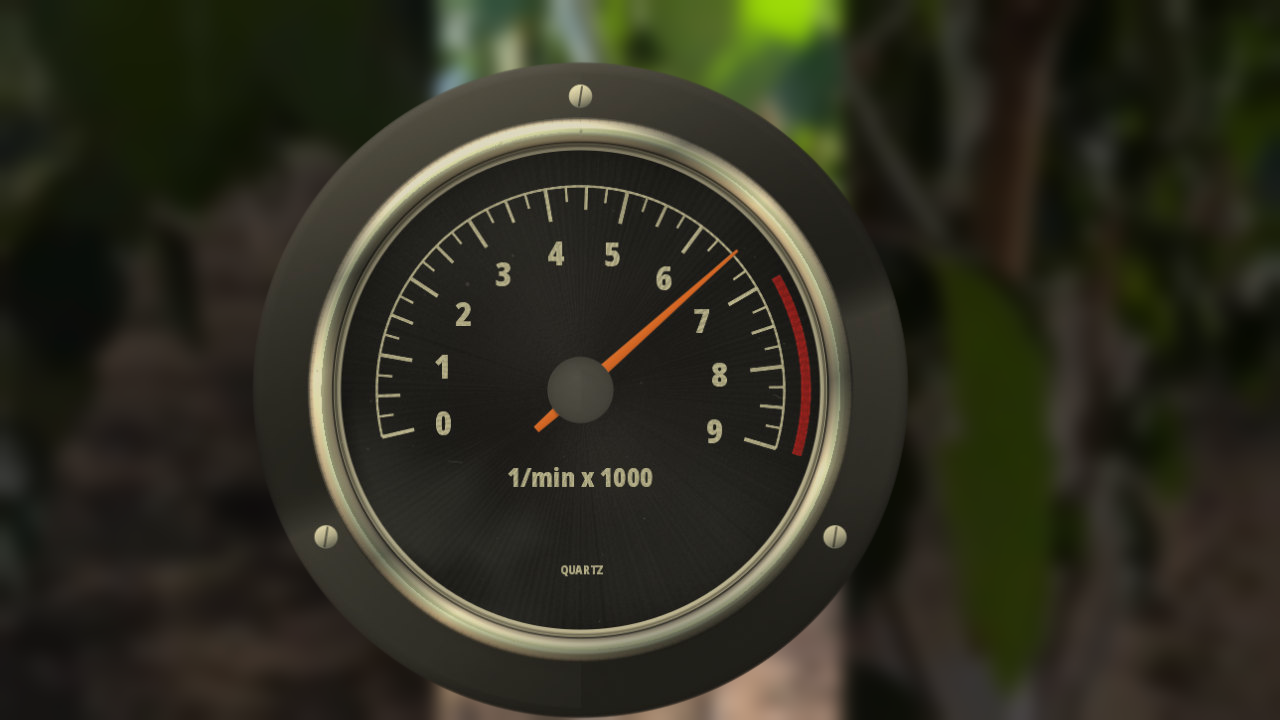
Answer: 6500 (rpm)
